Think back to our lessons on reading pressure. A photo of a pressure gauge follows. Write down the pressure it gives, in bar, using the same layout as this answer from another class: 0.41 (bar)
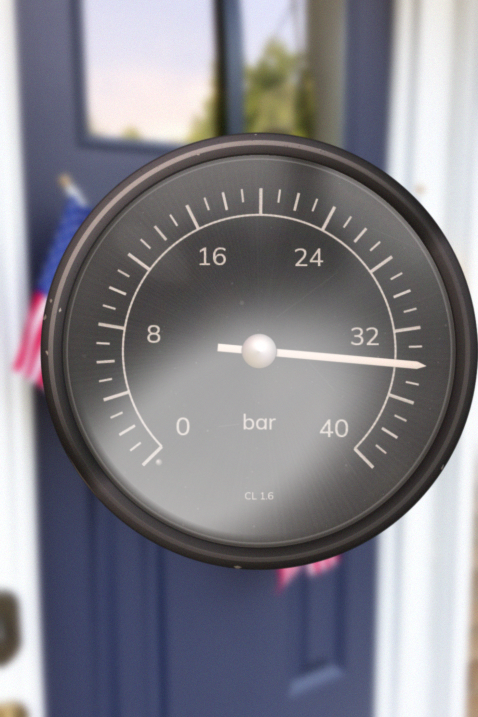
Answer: 34 (bar)
